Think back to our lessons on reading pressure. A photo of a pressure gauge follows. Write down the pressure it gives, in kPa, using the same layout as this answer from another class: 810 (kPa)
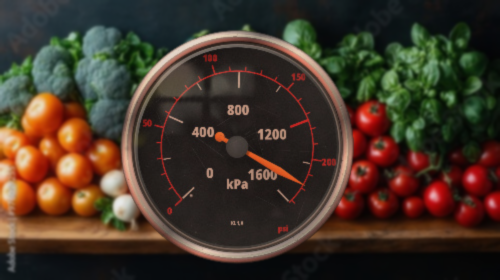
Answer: 1500 (kPa)
